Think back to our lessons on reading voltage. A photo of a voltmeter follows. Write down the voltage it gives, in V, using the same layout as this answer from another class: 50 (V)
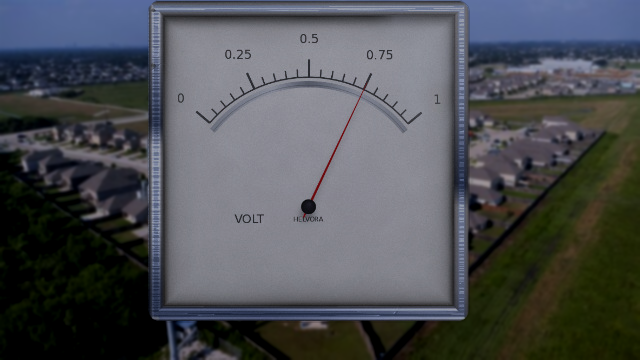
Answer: 0.75 (V)
